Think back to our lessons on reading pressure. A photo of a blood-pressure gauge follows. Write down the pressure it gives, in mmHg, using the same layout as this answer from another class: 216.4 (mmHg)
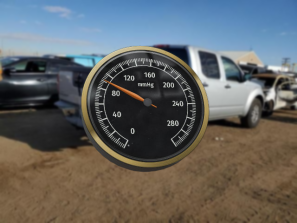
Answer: 90 (mmHg)
